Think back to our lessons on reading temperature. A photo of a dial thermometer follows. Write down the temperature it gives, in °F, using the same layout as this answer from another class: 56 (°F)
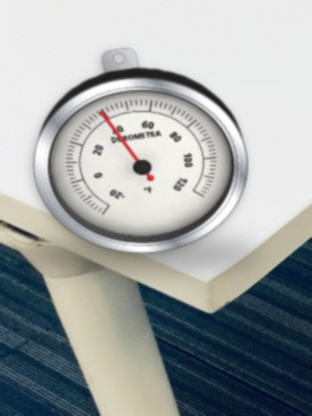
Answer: 40 (°F)
